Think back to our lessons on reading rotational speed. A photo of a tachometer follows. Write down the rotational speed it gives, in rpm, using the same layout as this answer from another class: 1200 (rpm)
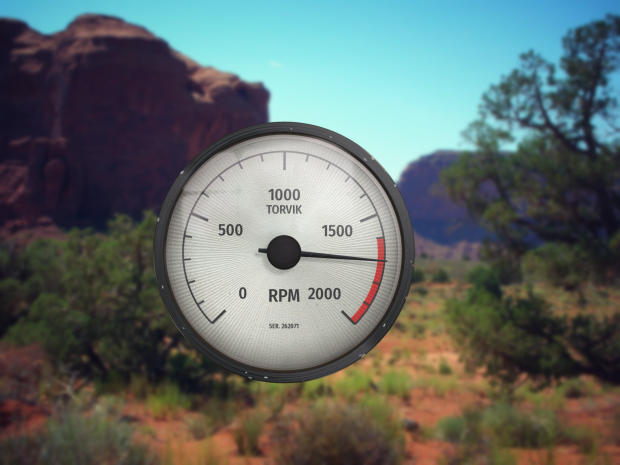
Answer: 1700 (rpm)
